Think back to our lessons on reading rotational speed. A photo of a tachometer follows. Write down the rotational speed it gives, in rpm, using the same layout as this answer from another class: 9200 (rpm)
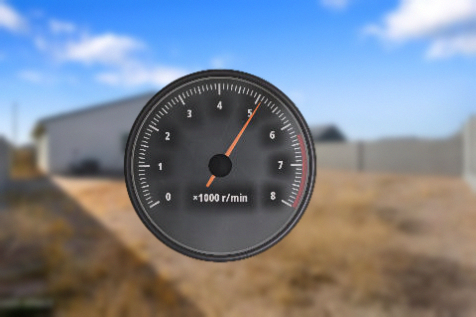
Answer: 5100 (rpm)
